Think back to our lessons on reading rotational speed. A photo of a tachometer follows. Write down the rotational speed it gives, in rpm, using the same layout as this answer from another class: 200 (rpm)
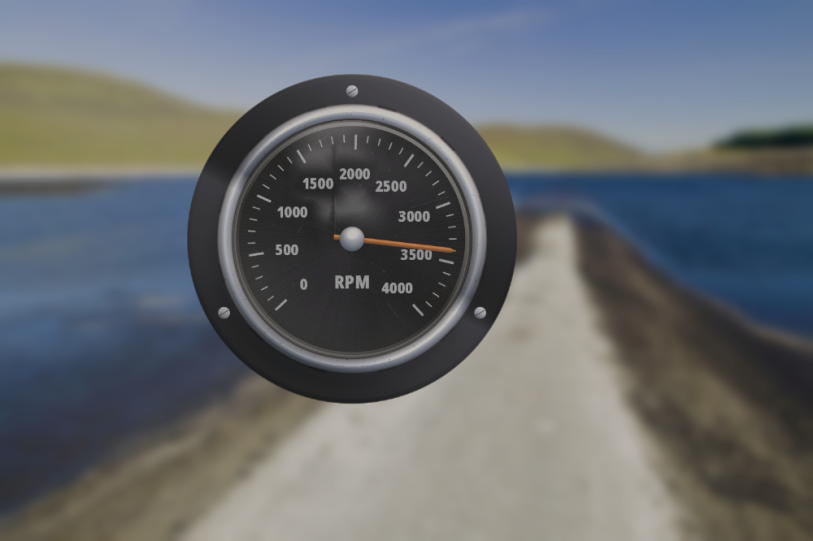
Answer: 3400 (rpm)
